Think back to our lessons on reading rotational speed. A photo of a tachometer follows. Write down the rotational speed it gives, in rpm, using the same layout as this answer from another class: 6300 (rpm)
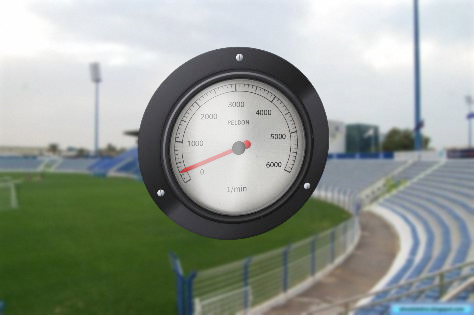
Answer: 300 (rpm)
